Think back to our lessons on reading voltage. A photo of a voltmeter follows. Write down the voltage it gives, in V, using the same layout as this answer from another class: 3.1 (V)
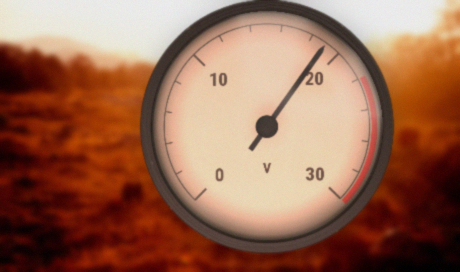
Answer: 19 (V)
